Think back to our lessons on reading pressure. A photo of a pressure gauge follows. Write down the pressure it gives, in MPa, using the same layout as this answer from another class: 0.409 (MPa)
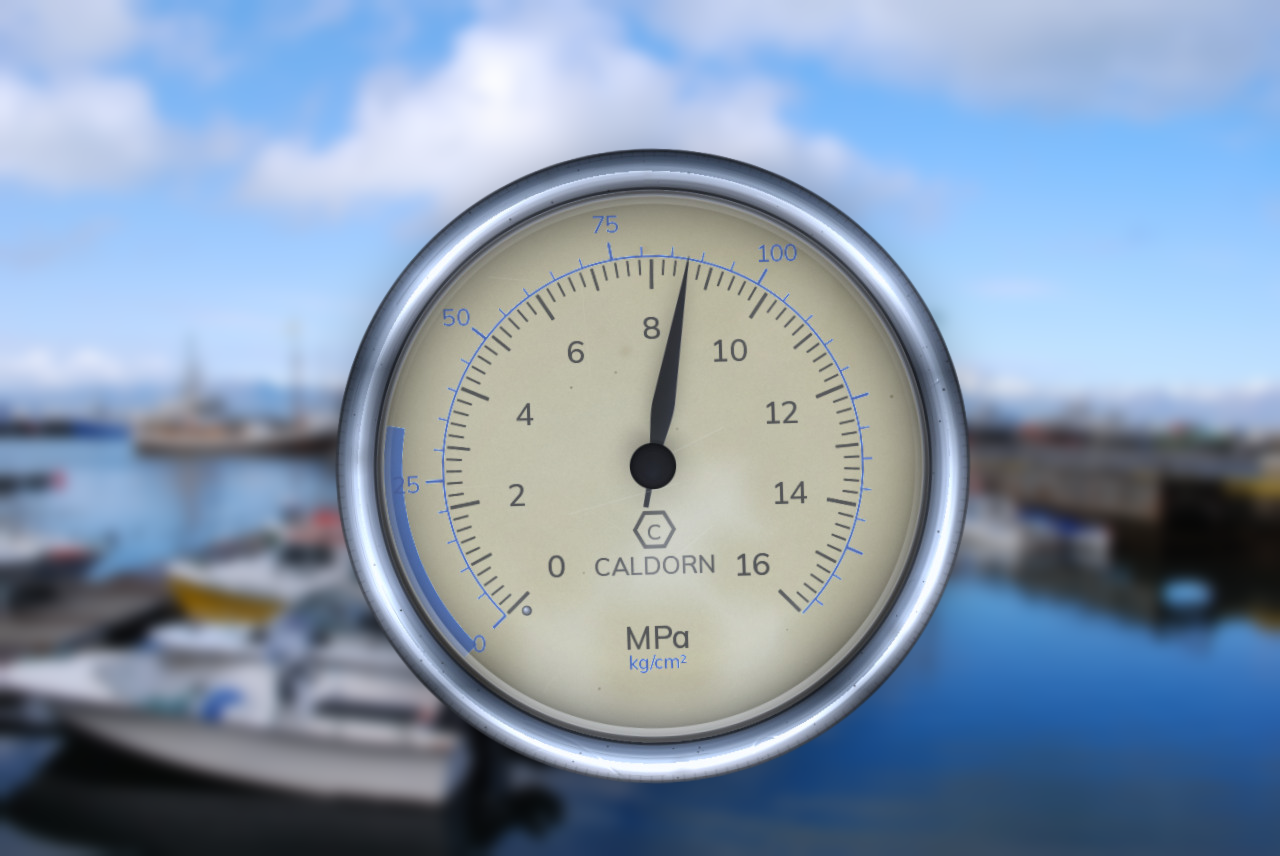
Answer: 8.6 (MPa)
